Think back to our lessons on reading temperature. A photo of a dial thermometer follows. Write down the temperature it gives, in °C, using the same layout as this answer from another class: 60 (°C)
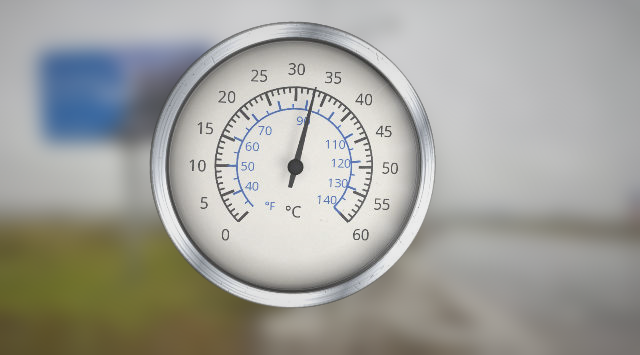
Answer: 33 (°C)
